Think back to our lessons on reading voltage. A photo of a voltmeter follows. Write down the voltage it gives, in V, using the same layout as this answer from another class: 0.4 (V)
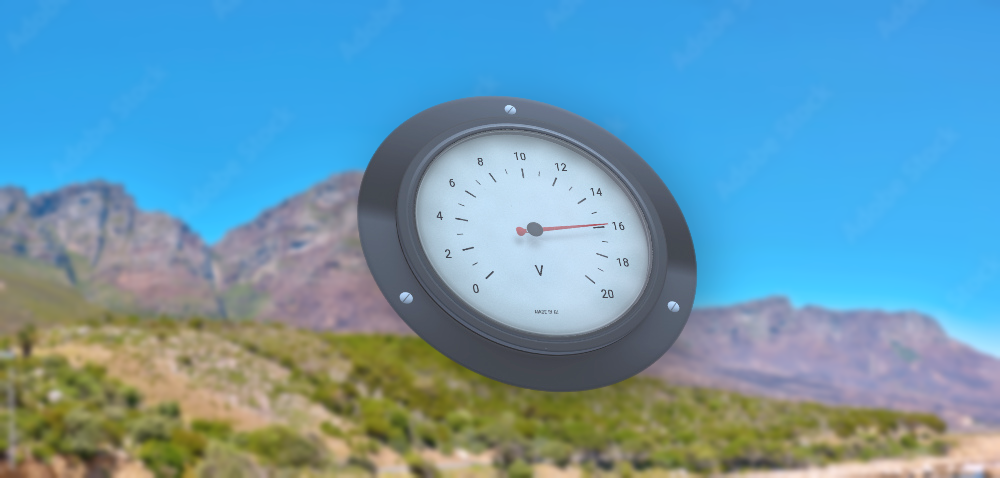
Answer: 16 (V)
